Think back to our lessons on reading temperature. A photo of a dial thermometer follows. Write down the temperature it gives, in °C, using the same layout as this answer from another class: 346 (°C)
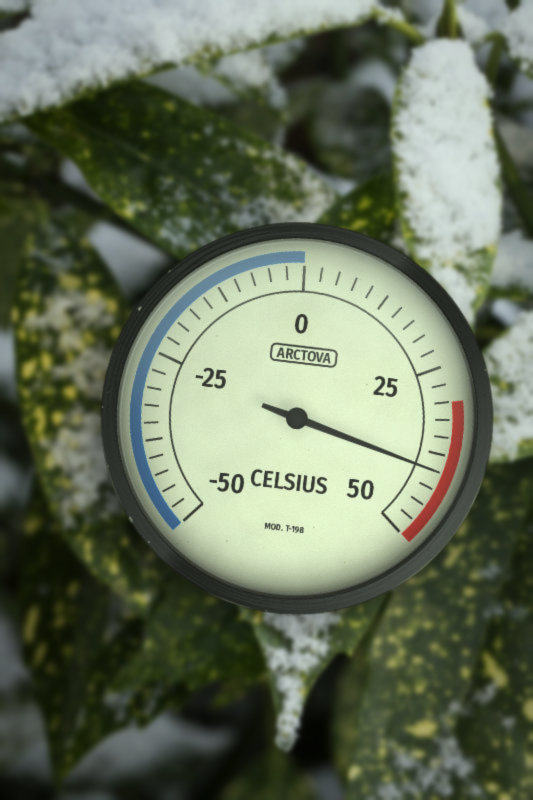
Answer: 40 (°C)
